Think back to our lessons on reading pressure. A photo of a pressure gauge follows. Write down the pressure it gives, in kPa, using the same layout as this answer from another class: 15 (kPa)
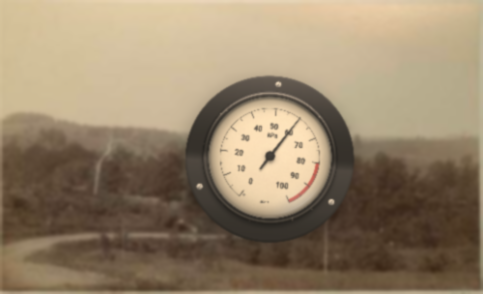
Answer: 60 (kPa)
